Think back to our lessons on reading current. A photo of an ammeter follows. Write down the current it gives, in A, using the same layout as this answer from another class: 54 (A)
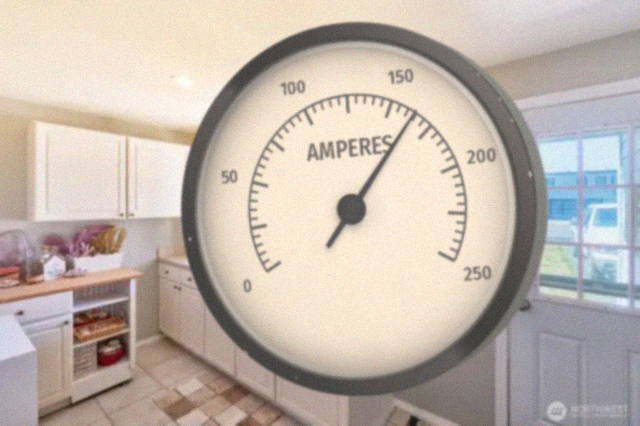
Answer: 165 (A)
